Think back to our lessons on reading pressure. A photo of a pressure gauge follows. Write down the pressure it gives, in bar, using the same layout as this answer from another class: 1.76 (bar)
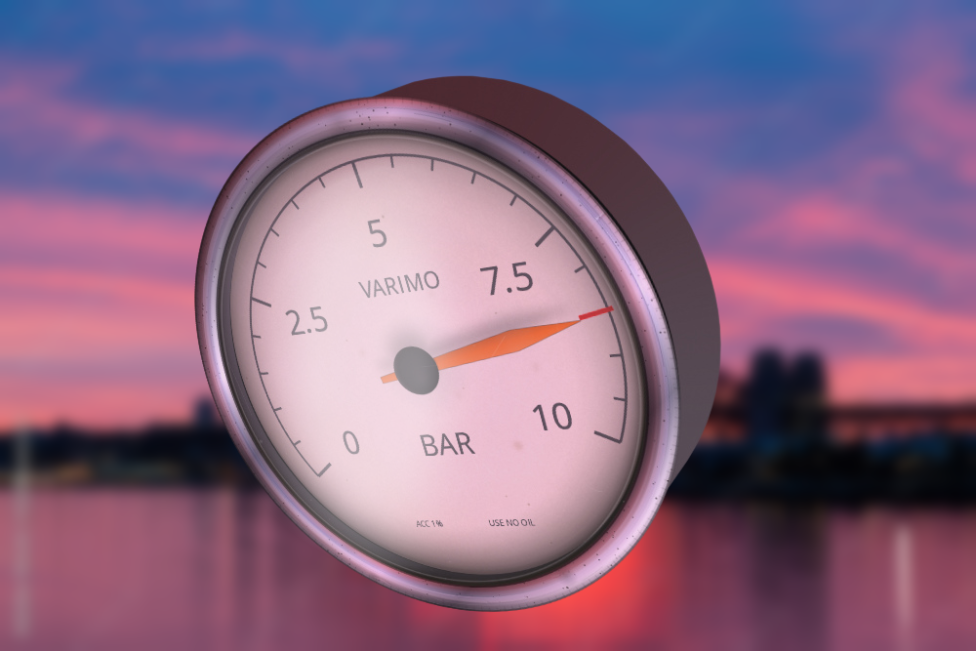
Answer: 8.5 (bar)
